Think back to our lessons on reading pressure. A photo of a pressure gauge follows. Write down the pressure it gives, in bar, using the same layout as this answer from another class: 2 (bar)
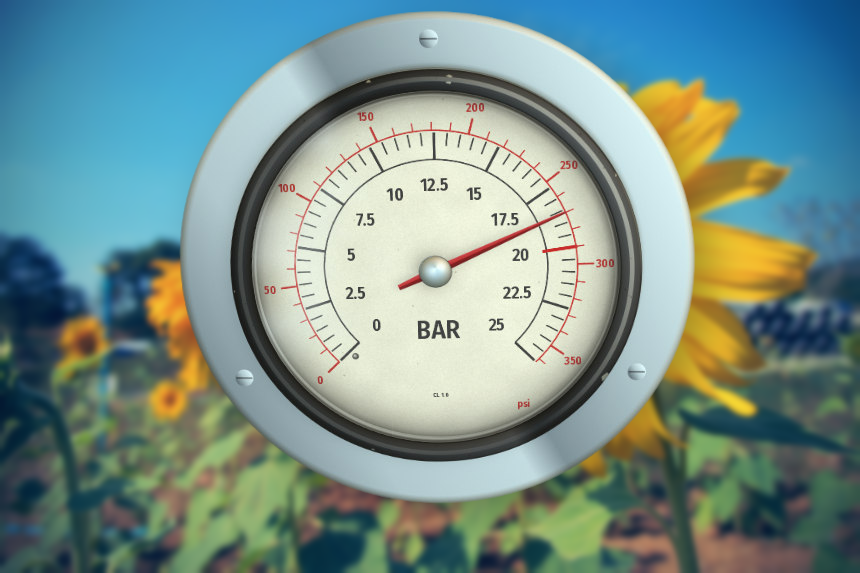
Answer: 18.5 (bar)
